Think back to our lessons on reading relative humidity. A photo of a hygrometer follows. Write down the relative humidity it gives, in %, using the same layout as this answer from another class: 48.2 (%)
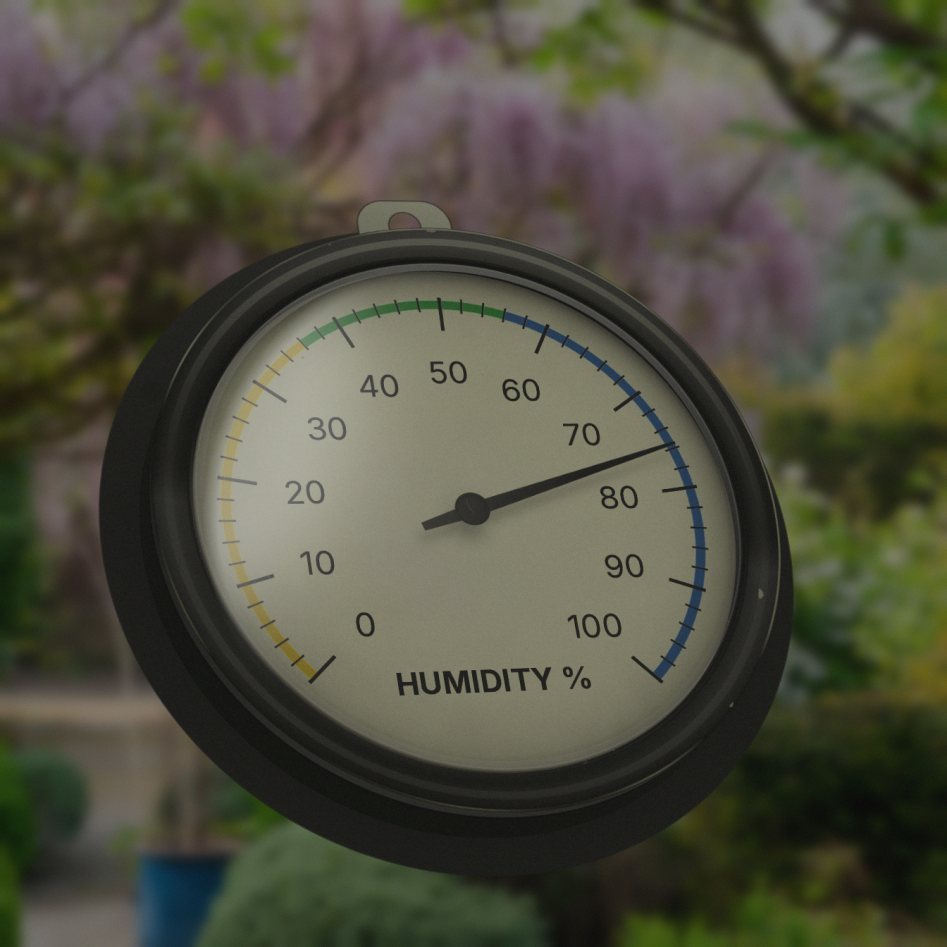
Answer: 76 (%)
